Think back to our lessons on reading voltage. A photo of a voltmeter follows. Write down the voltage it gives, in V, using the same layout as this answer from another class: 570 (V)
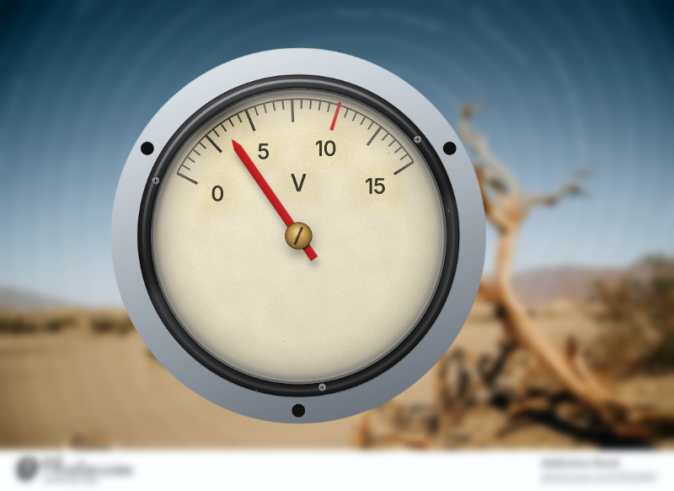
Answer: 3.5 (V)
